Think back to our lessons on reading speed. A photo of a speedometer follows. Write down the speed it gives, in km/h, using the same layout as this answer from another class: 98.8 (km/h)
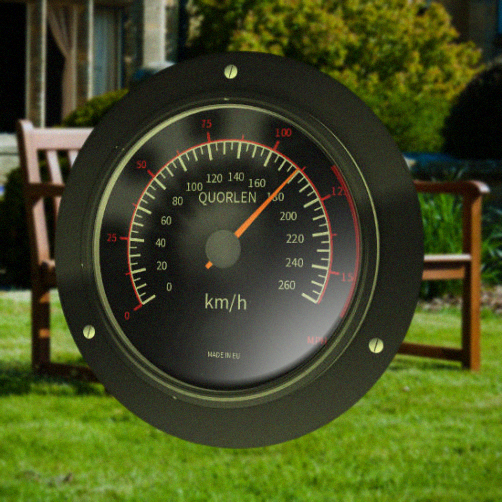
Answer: 180 (km/h)
